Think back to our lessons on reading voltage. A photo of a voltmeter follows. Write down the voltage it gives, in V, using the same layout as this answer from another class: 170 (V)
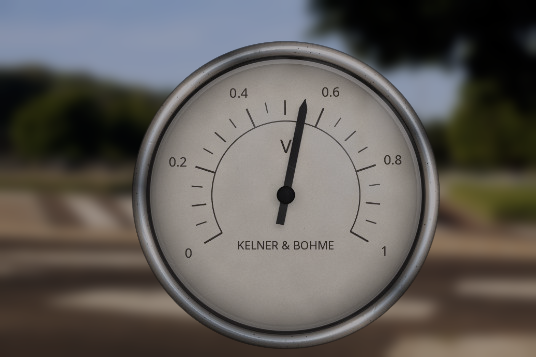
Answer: 0.55 (V)
